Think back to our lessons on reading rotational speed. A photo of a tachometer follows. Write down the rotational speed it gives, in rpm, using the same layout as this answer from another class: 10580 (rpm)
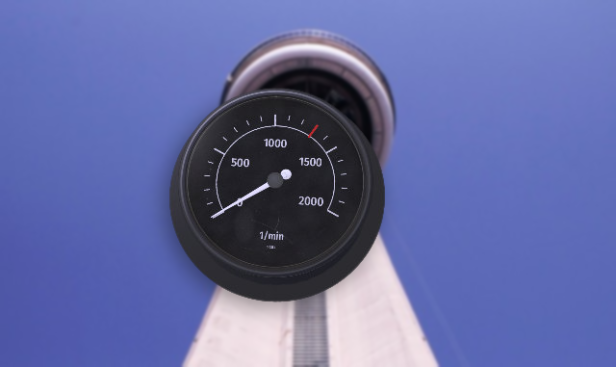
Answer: 0 (rpm)
